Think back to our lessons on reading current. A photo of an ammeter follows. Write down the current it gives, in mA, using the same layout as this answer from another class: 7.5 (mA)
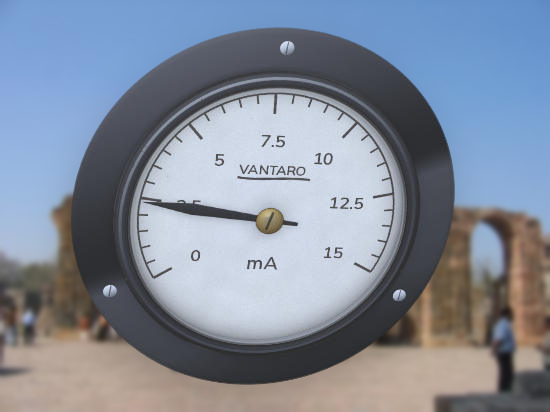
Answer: 2.5 (mA)
